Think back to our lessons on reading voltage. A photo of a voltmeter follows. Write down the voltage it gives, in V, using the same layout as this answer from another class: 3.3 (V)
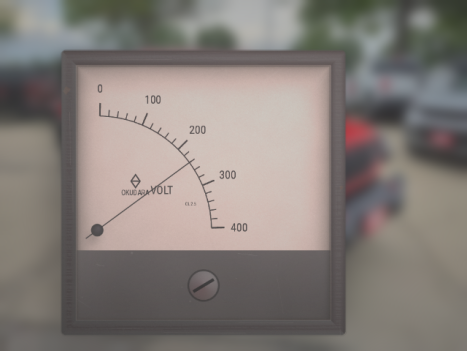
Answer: 240 (V)
